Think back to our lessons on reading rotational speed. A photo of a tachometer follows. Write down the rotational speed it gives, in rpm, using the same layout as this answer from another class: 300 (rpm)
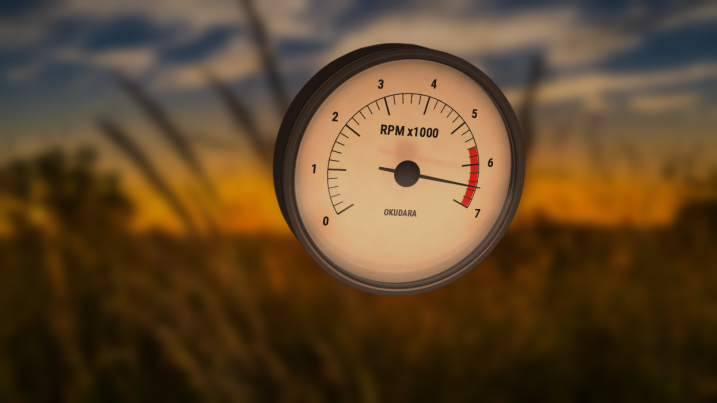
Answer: 6500 (rpm)
